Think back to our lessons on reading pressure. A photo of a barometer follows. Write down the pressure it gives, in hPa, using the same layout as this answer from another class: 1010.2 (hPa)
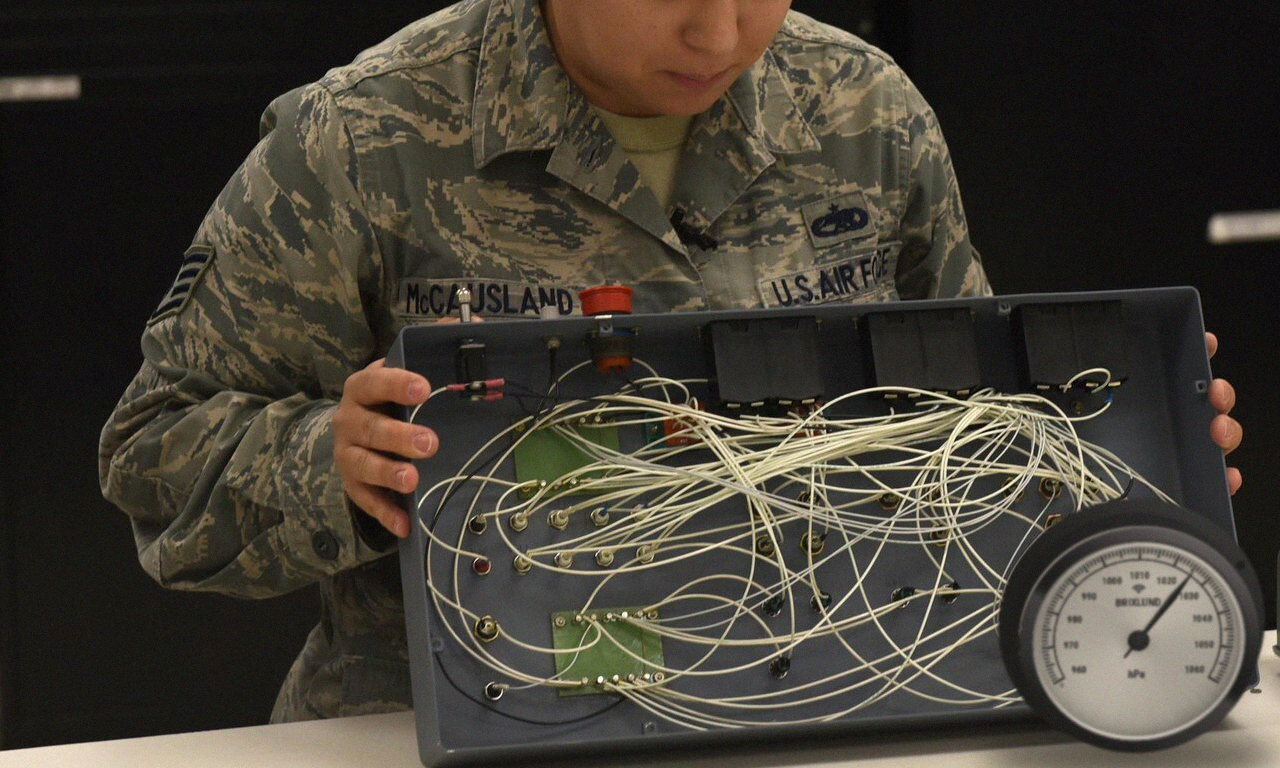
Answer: 1025 (hPa)
